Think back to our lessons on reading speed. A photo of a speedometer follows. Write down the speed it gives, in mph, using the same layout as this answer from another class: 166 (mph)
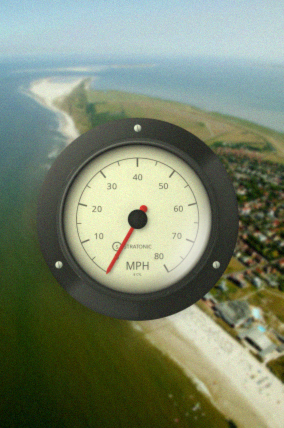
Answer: 0 (mph)
